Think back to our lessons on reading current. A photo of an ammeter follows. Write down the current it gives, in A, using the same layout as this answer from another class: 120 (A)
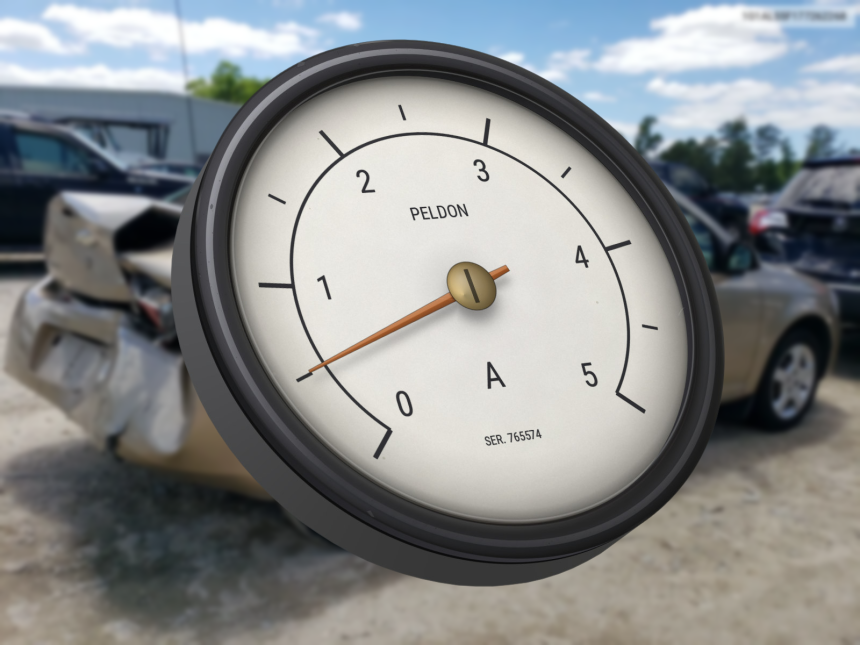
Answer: 0.5 (A)
